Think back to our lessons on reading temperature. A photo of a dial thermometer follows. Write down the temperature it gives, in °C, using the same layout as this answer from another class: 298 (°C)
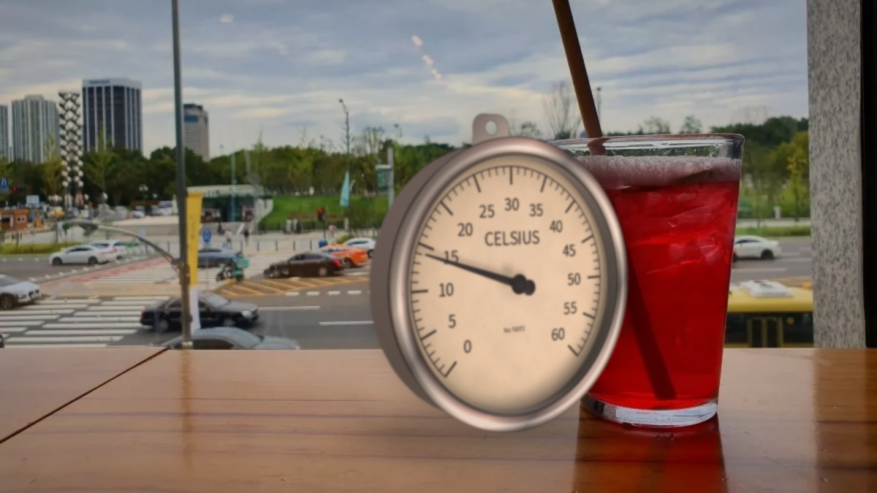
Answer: 14 (°C)
